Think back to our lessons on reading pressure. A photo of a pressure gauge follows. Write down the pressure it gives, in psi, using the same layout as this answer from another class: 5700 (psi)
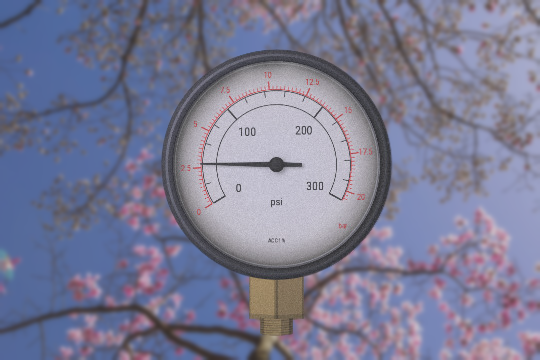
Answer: 40 (psi)
